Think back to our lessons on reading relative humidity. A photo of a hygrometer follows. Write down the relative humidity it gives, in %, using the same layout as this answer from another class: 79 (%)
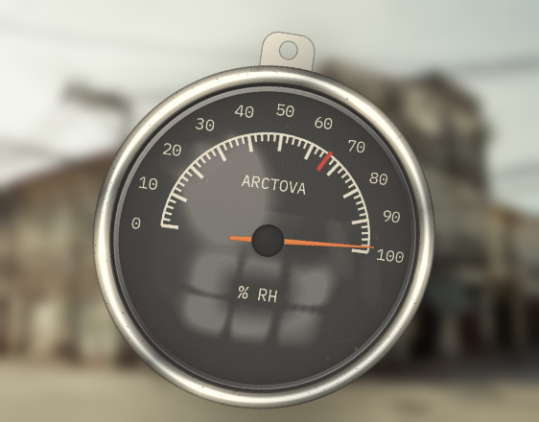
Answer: 98 (%)
